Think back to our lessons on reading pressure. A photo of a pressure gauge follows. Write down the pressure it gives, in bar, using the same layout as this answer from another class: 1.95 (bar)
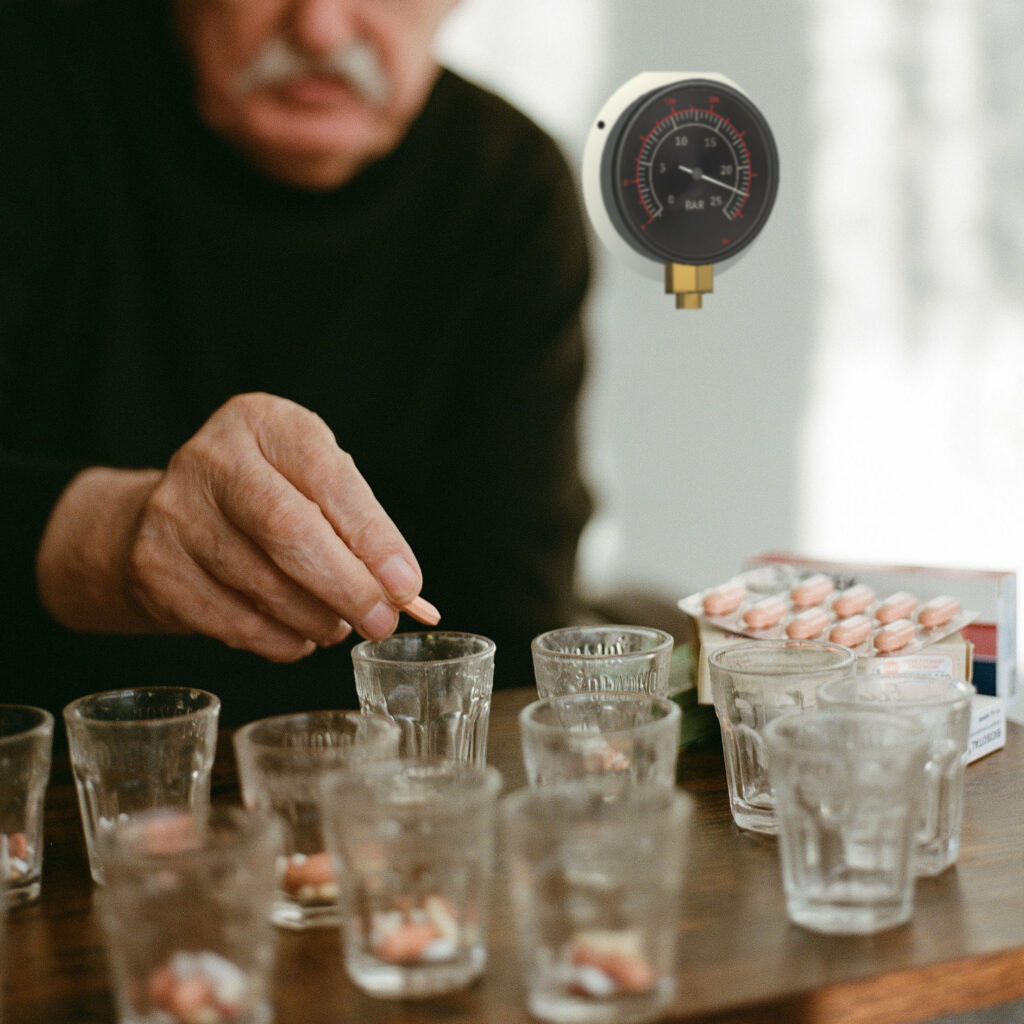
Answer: 22.5 (bar)
